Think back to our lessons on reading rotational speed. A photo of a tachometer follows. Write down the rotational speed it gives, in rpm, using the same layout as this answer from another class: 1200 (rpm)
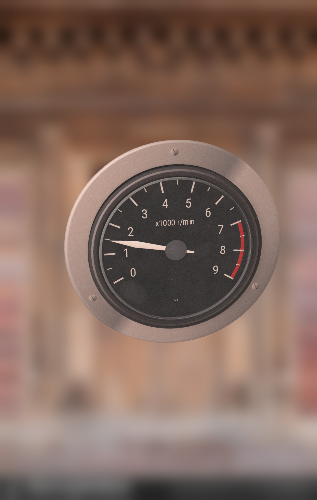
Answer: 1500 (rpm)
